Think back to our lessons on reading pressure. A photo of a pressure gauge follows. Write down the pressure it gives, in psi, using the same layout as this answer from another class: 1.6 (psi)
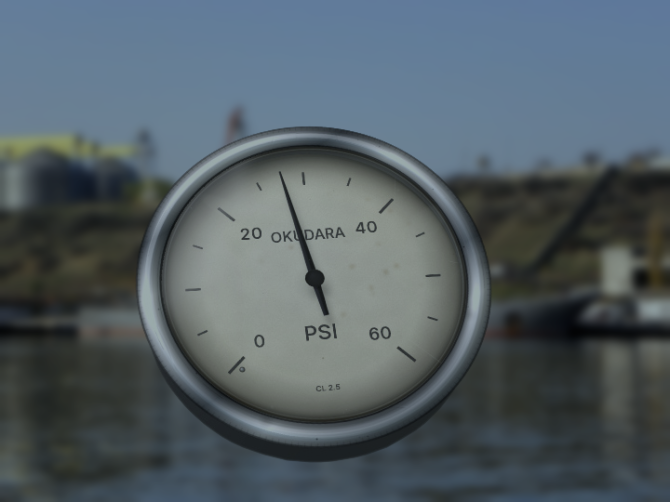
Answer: 27.5 (psi)
